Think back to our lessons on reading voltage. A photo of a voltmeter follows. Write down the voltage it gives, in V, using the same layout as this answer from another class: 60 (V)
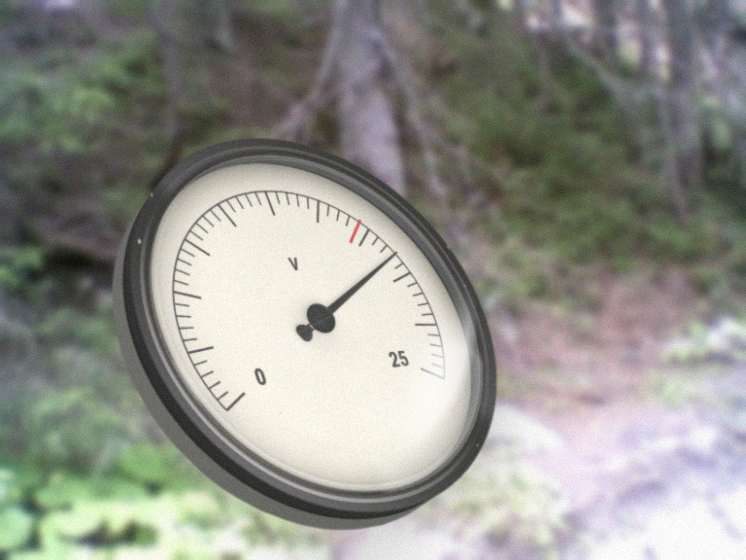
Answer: 19 (V)
